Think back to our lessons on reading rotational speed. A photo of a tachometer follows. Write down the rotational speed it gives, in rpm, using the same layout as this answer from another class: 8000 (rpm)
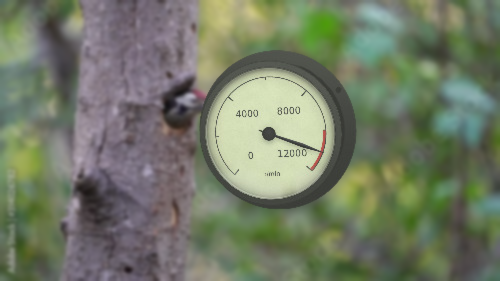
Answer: 11000 (rpm)
